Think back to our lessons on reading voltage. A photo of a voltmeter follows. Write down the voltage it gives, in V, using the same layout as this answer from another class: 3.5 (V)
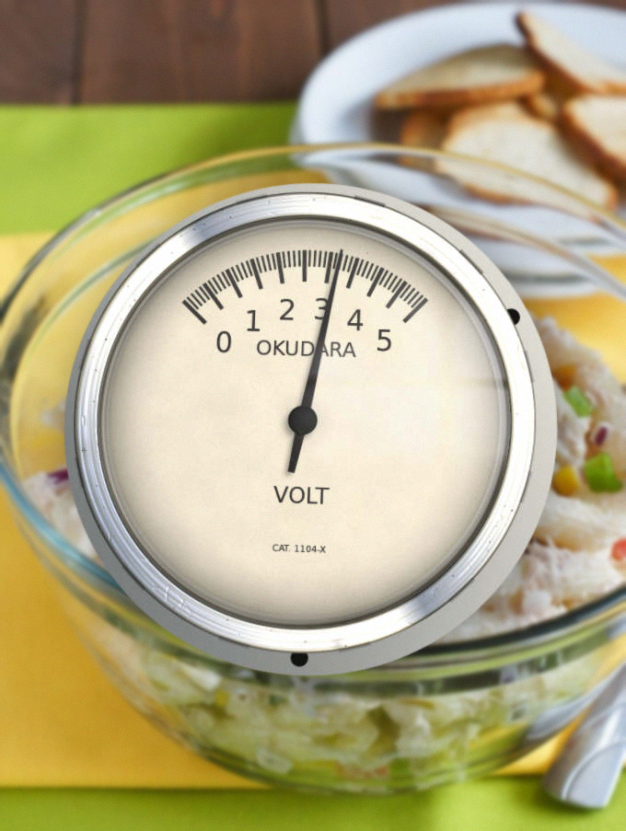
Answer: 3.2 (V)
